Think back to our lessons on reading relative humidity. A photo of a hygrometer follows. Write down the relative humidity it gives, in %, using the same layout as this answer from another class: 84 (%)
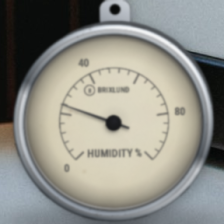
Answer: 24 (%)
